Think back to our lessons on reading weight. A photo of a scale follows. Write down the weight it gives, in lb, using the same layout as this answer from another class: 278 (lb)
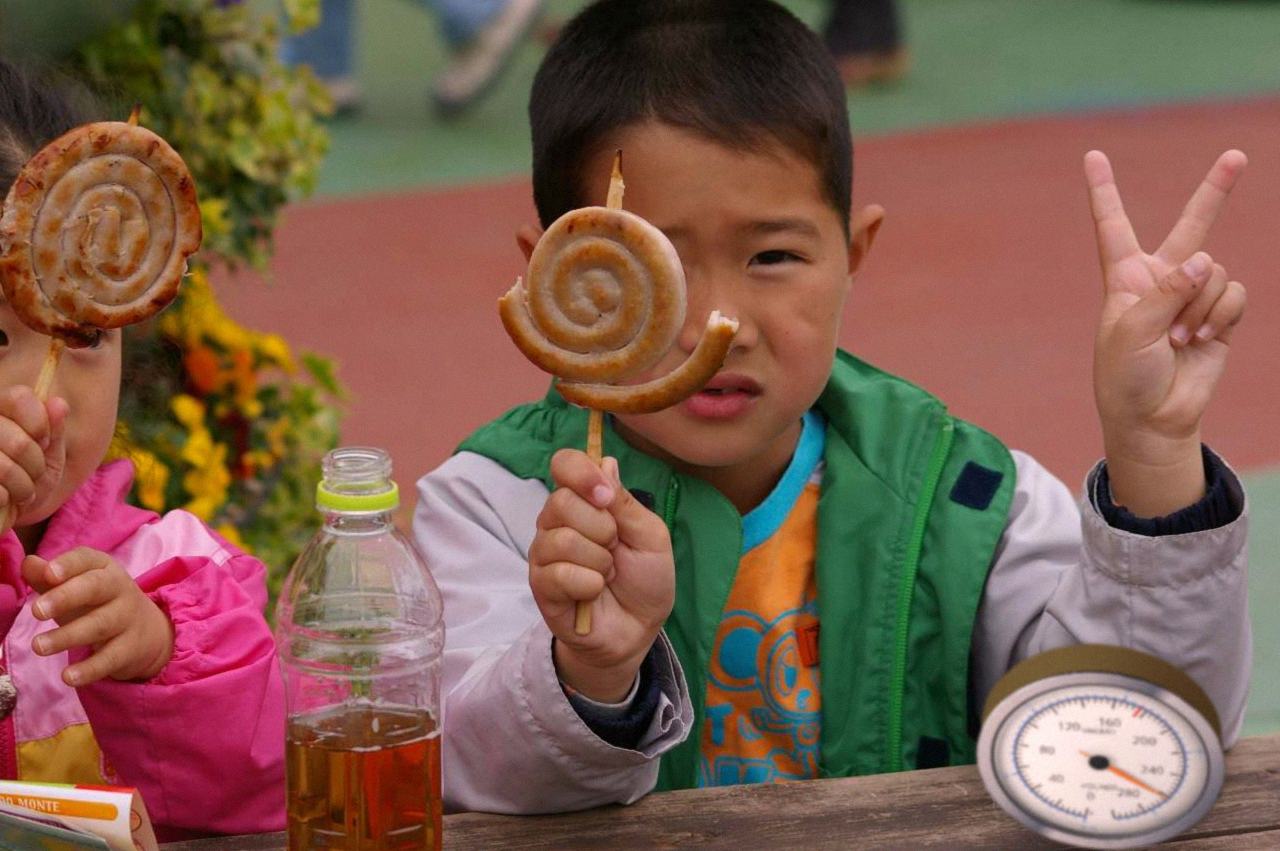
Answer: 260 (lb)
